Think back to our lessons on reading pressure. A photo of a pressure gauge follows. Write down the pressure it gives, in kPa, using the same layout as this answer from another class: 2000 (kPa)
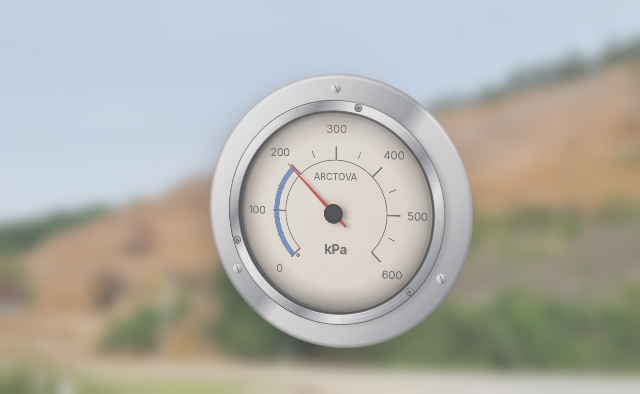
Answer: 200 (kPa)
